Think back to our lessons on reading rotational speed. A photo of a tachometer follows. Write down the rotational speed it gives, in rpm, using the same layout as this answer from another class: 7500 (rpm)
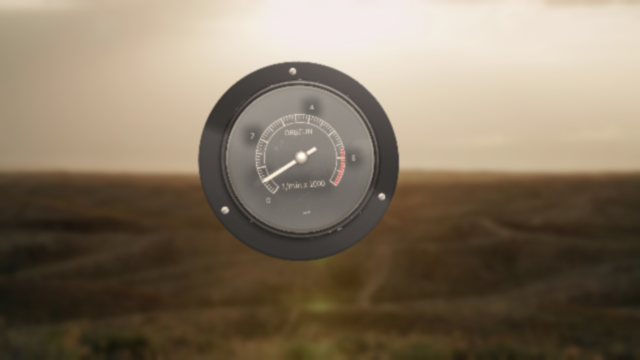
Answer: 500 (rpm)
